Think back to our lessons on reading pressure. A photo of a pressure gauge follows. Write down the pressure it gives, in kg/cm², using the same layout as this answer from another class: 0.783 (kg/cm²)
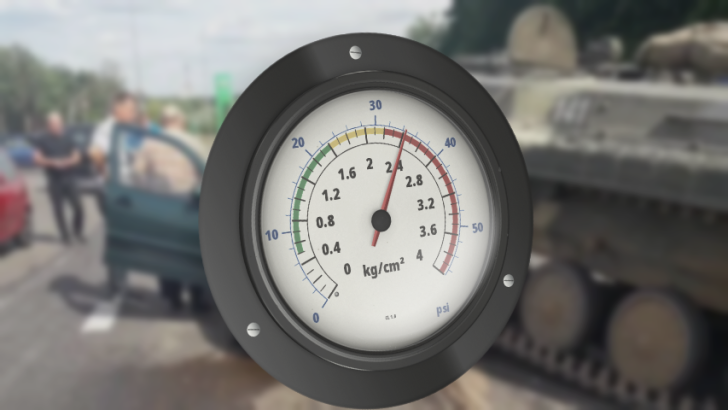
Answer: 2.4 (kg/cm²)
